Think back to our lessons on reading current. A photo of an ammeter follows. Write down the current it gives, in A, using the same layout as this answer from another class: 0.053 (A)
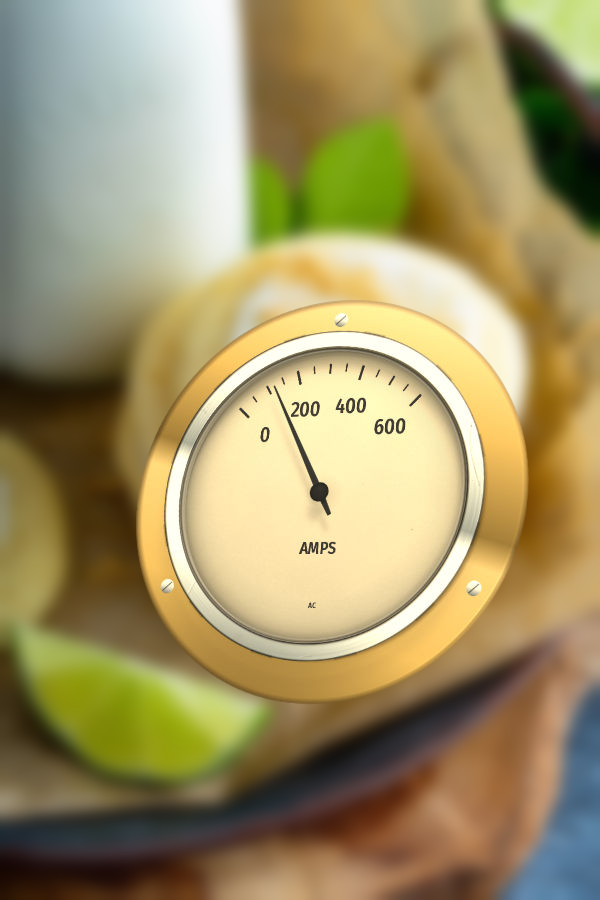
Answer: 125 (A)
